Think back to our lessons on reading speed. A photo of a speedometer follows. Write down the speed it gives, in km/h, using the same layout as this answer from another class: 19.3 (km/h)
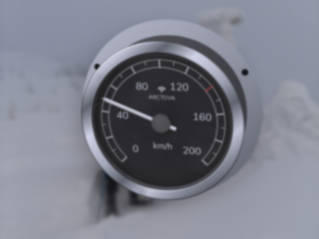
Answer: 50 (km/h)
